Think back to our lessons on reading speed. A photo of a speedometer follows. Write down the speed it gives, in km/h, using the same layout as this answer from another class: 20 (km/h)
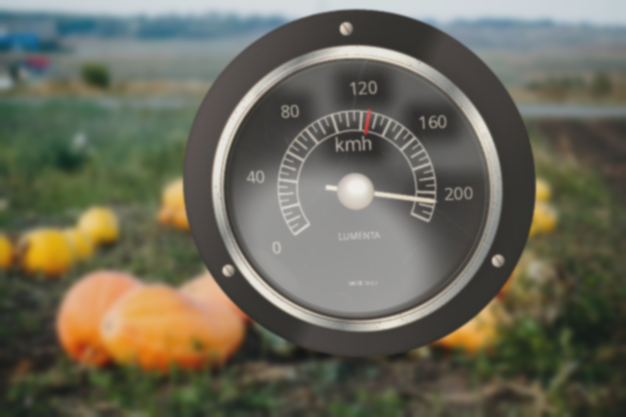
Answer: 205 (km/h)
